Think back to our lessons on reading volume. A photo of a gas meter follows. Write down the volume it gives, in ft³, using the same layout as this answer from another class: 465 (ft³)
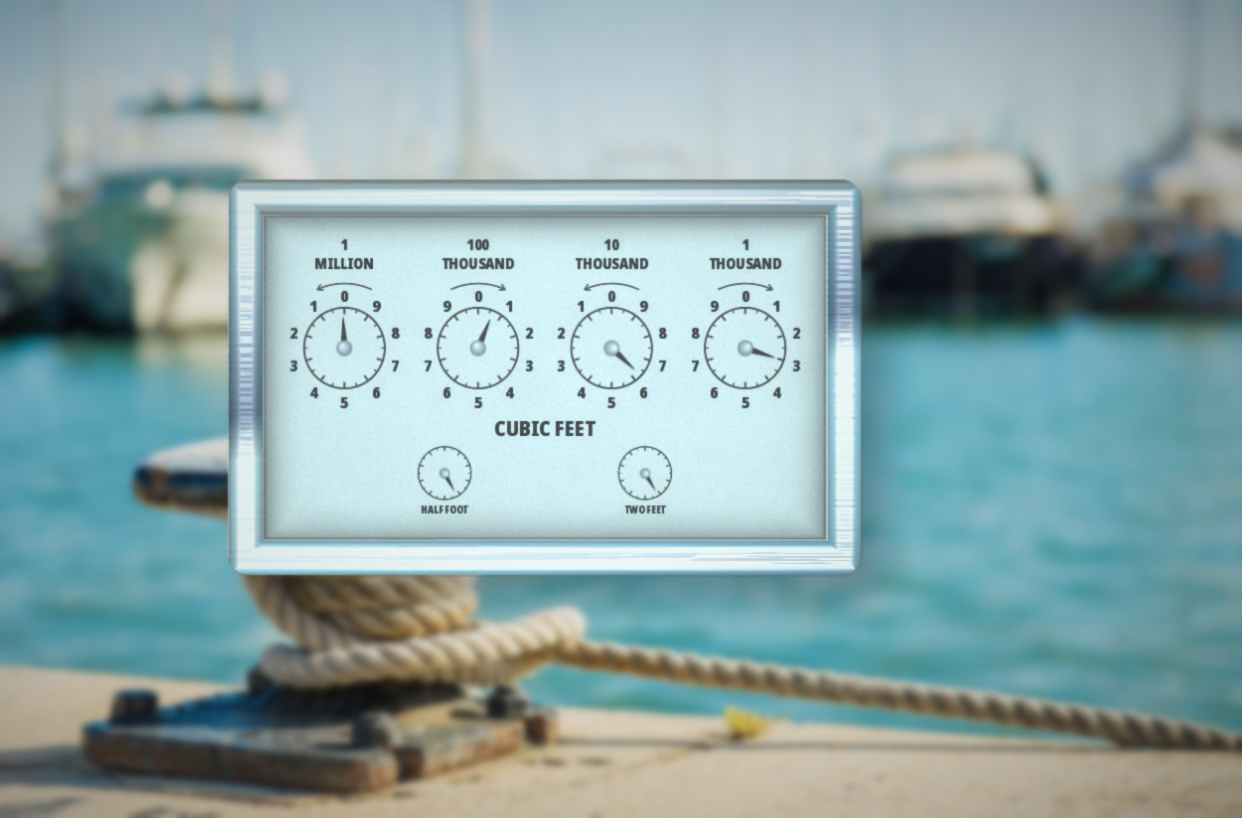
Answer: 6300 (ft³)
